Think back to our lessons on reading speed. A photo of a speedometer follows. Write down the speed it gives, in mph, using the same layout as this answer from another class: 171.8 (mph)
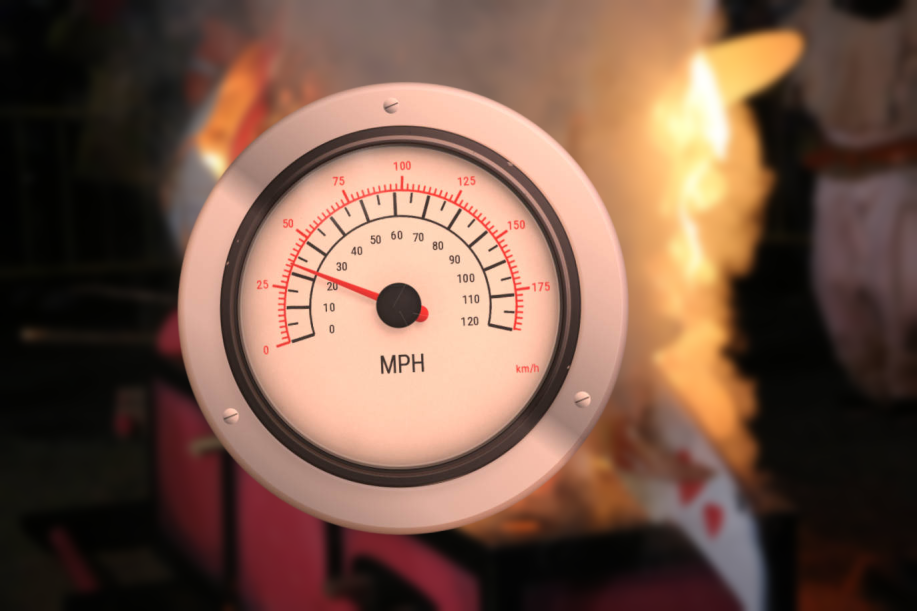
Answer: 22.5 (mph)
